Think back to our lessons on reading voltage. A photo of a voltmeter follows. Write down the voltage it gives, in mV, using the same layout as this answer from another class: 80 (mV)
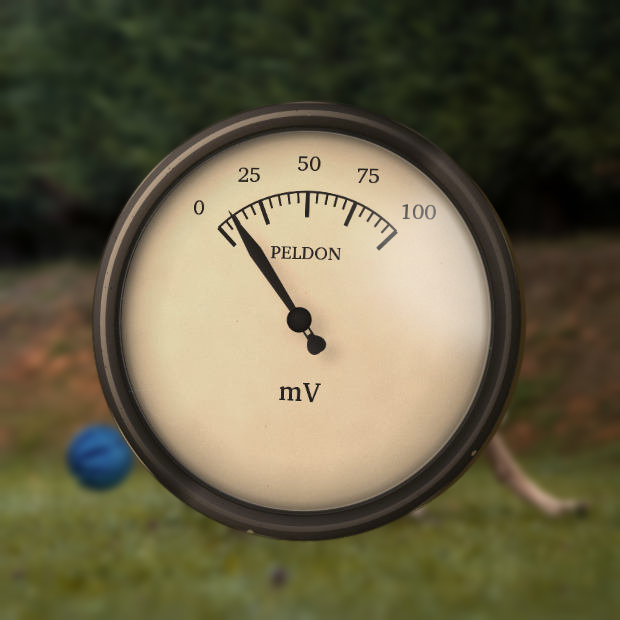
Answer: 10 (mV)
